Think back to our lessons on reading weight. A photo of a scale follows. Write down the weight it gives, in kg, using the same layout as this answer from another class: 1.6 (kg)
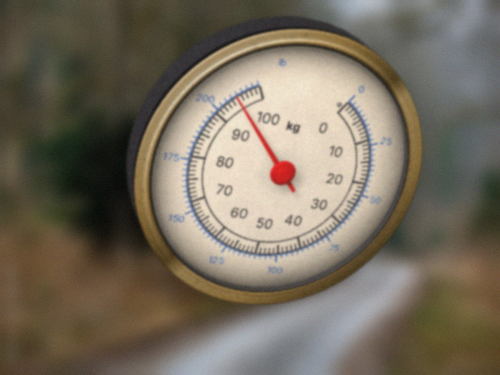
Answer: 95 (kg)
